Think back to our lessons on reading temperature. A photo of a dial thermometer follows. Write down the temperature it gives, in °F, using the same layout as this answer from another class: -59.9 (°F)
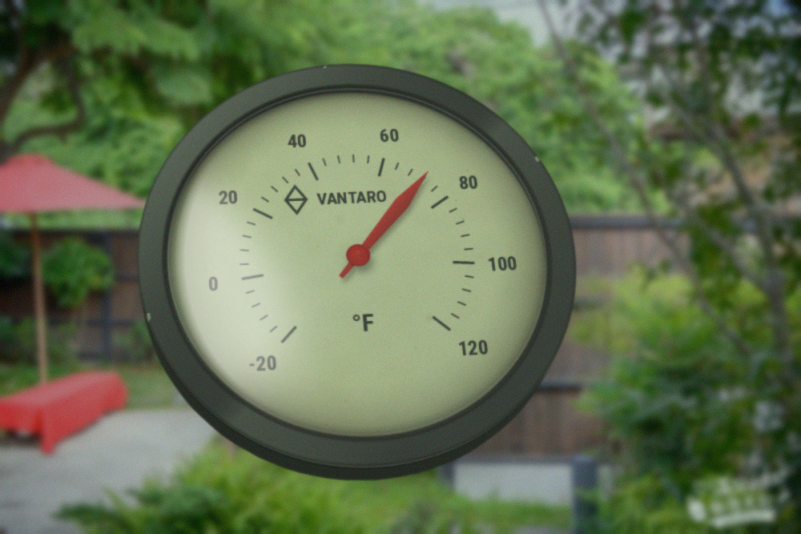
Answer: 72 (°F)
